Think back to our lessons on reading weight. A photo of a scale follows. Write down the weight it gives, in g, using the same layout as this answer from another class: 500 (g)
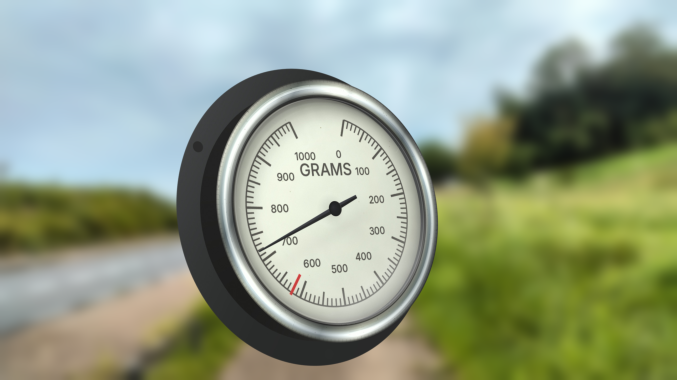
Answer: 720 (g)
